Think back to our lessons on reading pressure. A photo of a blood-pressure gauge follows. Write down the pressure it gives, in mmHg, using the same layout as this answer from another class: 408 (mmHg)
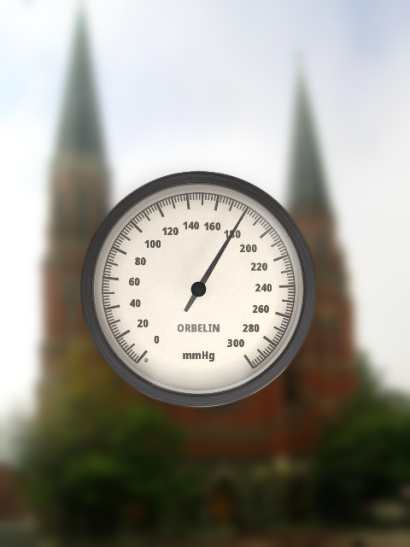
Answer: 180 (mmHg)
